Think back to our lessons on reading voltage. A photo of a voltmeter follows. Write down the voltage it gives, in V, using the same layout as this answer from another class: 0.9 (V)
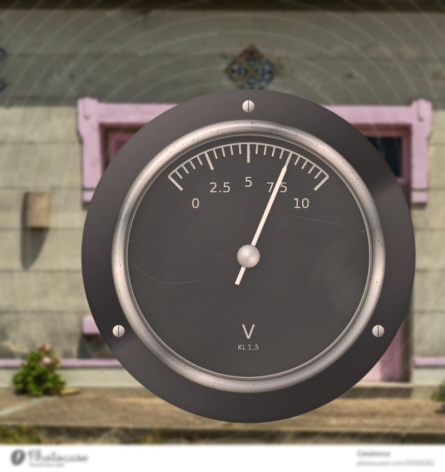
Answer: 7.5 (V)
